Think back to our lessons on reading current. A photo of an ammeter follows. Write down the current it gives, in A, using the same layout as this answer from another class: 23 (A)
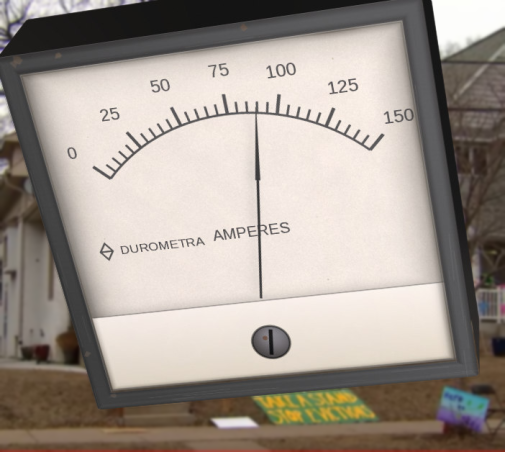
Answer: 90 (A)
